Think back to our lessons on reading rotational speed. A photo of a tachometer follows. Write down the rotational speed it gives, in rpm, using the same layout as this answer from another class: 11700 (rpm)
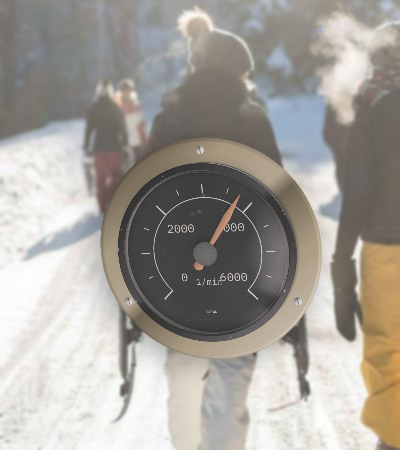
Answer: 3750 (rpm)
